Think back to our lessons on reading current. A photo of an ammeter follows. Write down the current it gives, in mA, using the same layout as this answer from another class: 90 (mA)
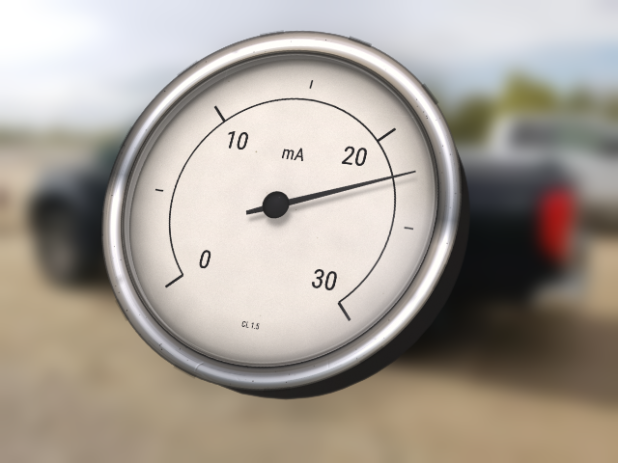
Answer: 22.5 (mA)
